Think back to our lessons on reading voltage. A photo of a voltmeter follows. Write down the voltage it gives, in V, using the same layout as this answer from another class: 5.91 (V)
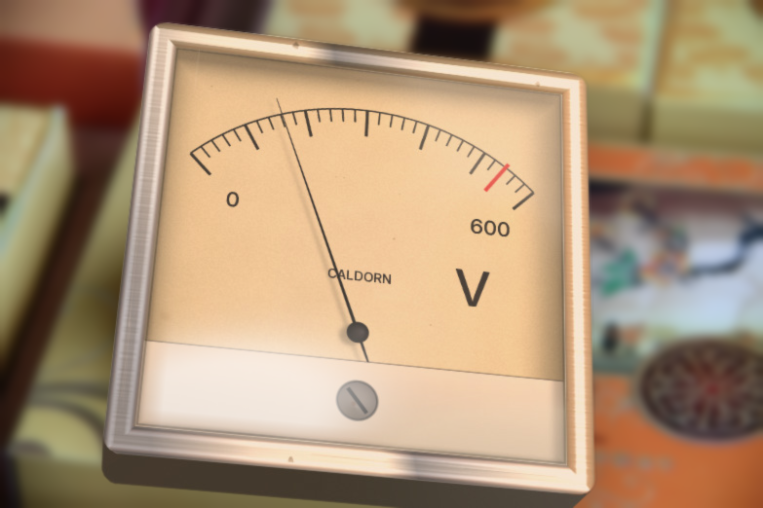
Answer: 160 (V)
